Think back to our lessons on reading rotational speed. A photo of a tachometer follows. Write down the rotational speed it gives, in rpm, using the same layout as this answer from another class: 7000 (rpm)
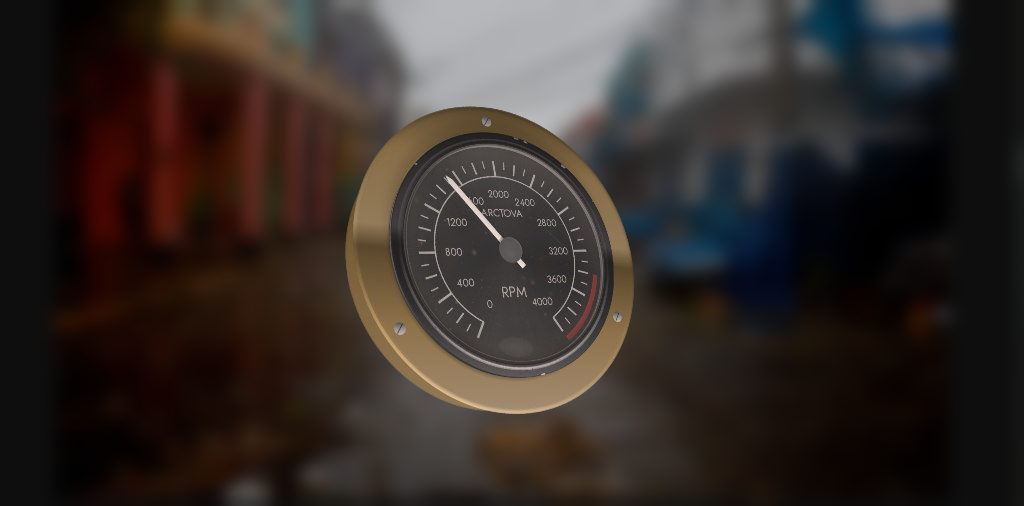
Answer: 1500 (rpm)
